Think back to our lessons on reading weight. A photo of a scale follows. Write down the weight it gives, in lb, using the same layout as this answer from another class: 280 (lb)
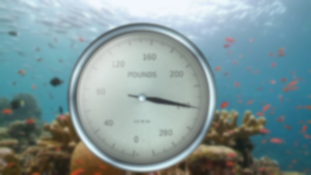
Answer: 240 (lb)
